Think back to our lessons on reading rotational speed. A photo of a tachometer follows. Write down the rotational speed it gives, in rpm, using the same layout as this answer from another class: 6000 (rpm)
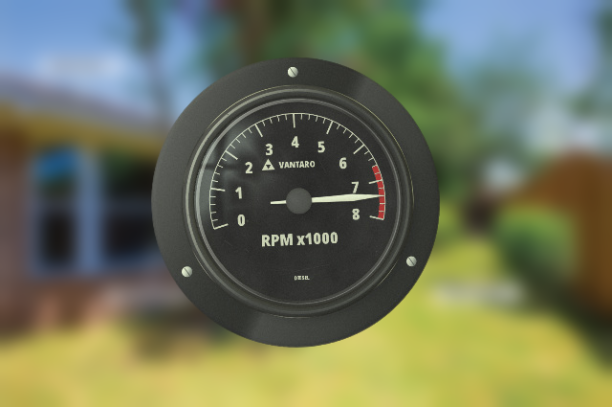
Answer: 7400 (rpm)
